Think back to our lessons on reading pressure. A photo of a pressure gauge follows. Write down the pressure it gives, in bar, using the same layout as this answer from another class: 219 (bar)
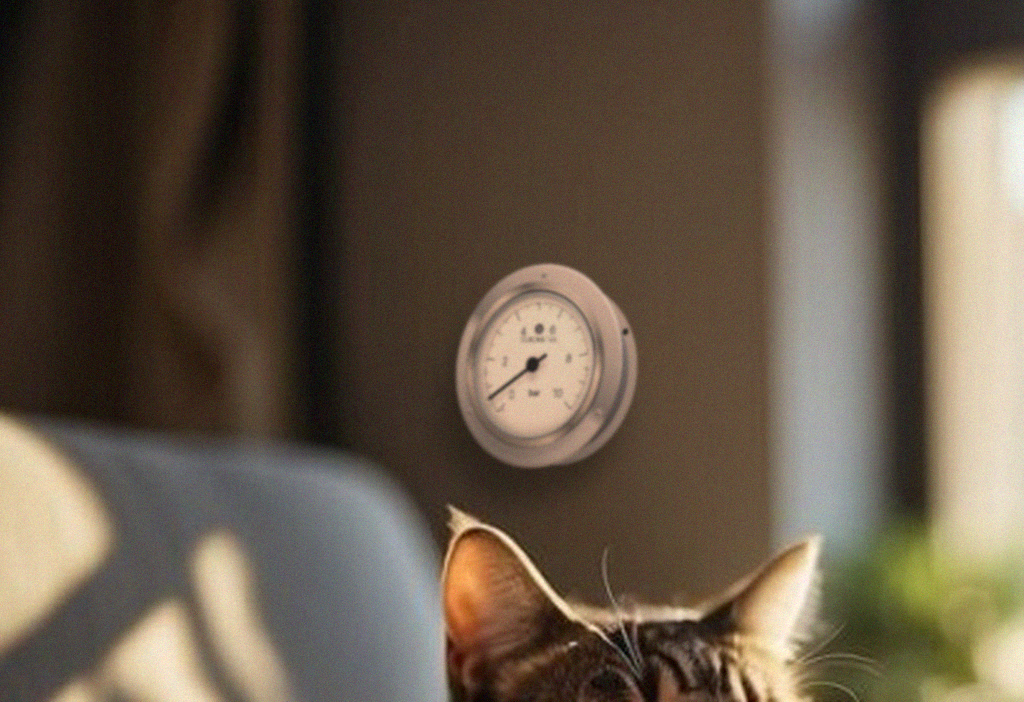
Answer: 0.5 (bar)
